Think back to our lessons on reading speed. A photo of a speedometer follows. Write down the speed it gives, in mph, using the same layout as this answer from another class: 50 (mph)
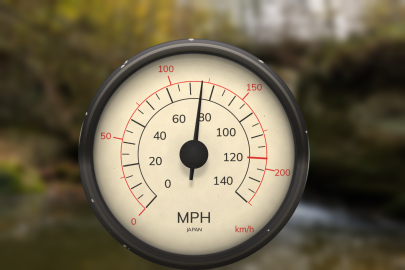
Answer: 75 (mph)
